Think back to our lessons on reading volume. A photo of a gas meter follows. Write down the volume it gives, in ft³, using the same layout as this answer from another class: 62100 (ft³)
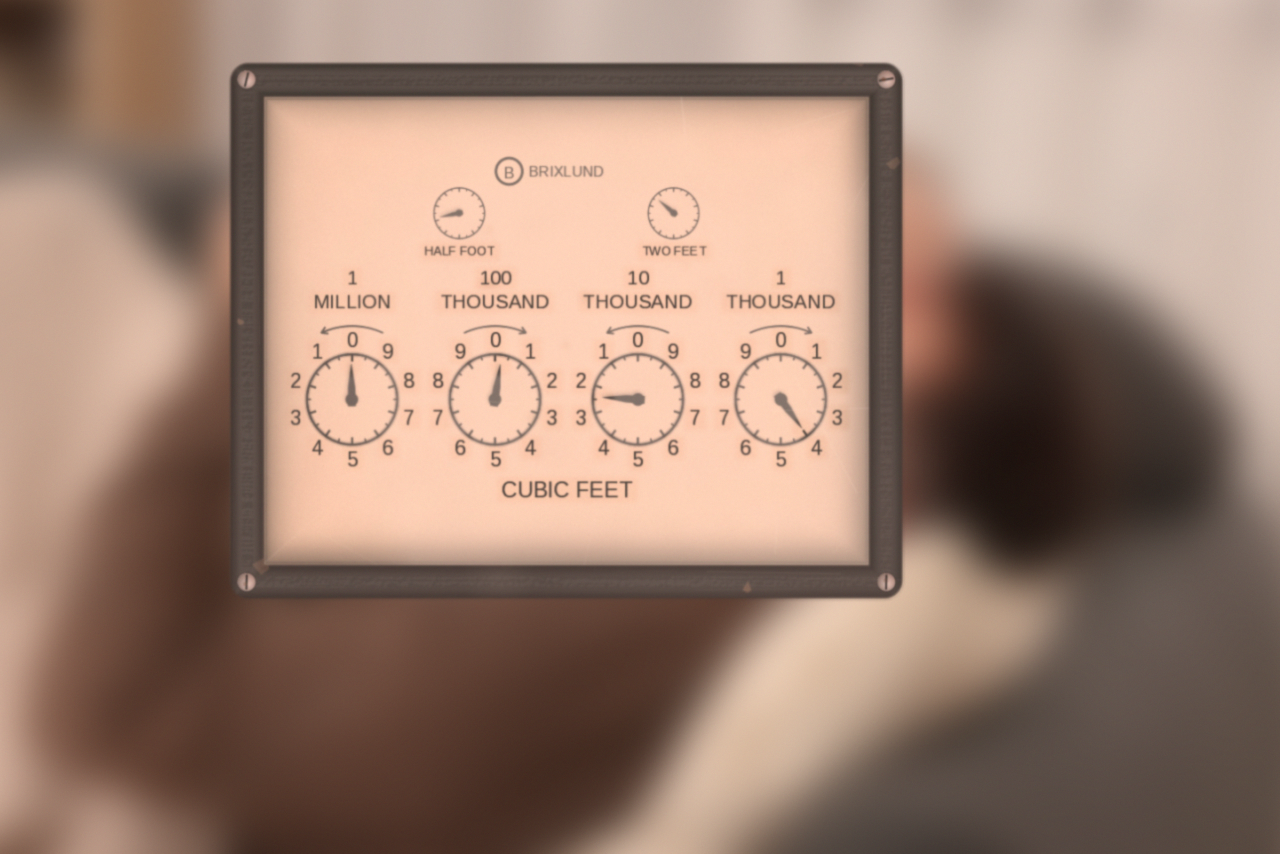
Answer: 2400 (ft³)
